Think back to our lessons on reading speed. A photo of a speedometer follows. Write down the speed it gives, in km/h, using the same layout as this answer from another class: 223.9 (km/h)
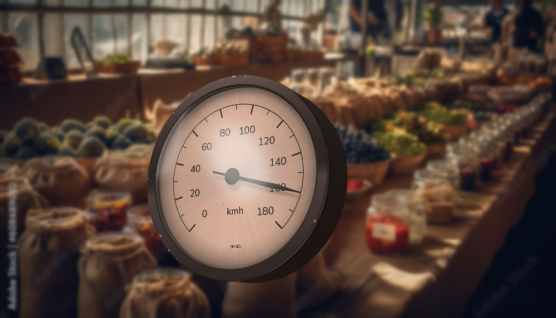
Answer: 160 (km/h)
